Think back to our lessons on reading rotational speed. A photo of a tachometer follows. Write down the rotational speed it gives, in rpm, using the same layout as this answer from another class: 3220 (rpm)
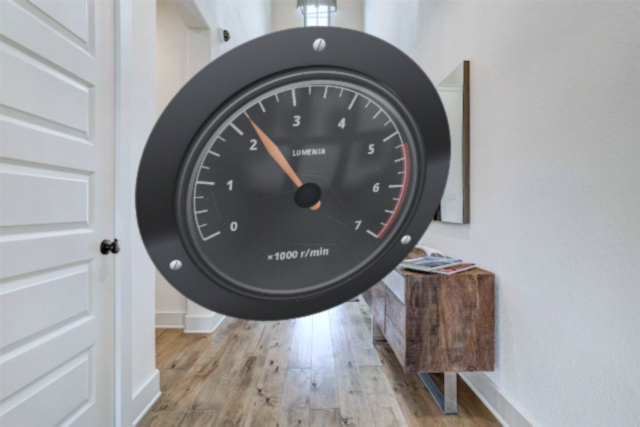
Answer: 2250 (rpm)
